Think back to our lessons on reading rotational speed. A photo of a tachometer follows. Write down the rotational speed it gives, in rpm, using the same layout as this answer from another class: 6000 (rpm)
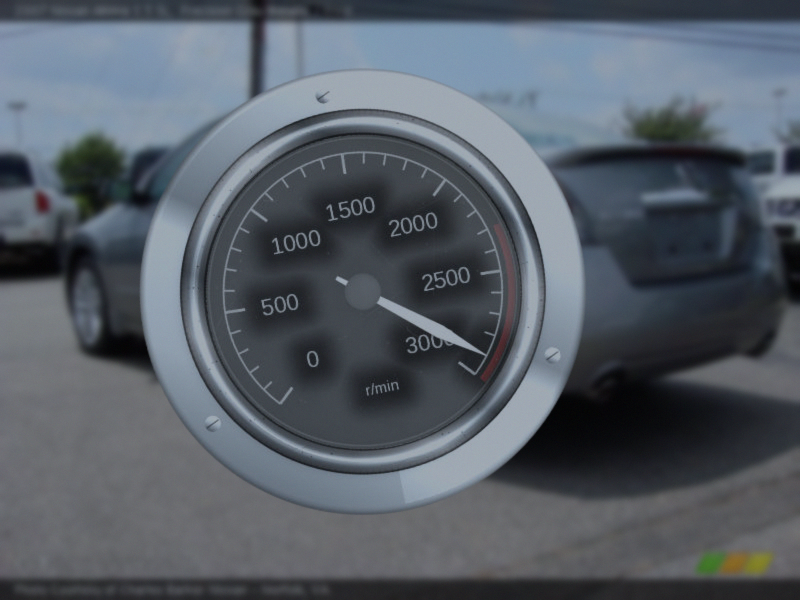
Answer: 2900 (rpm)
